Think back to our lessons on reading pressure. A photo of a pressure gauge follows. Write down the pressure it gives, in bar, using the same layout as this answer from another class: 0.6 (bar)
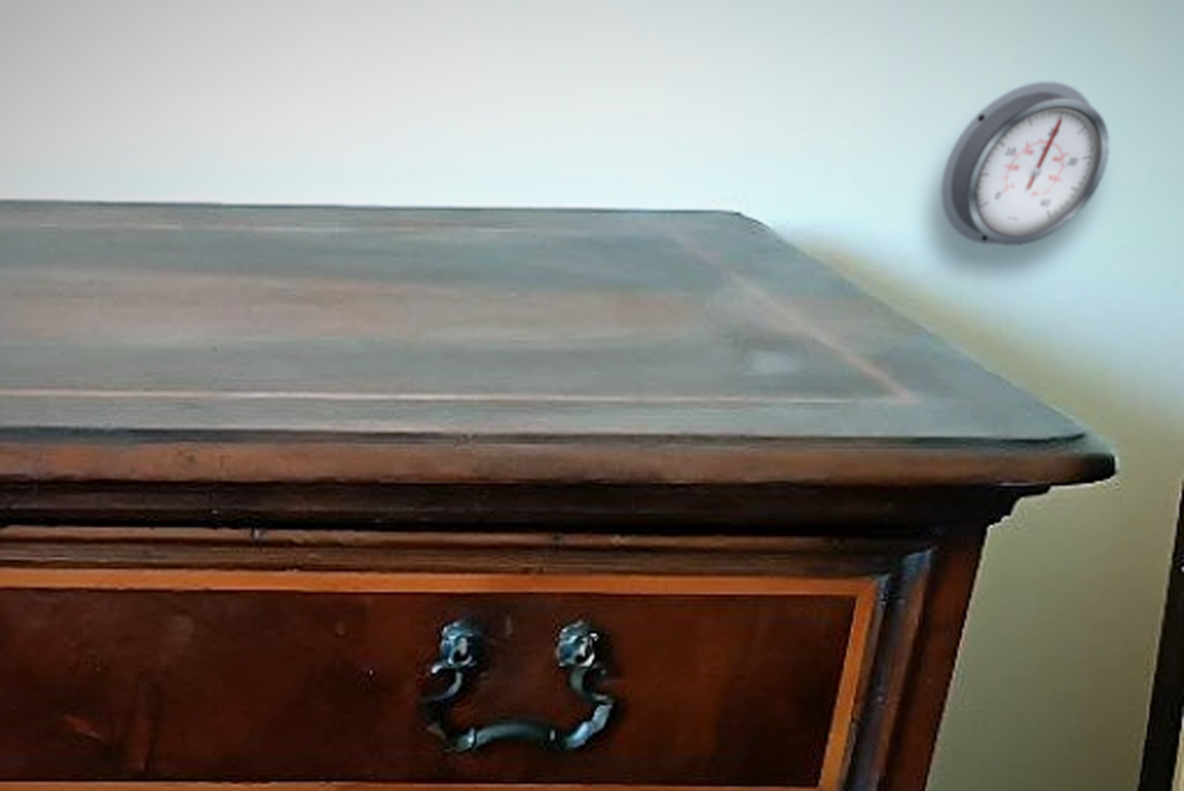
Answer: 20 (bar)
